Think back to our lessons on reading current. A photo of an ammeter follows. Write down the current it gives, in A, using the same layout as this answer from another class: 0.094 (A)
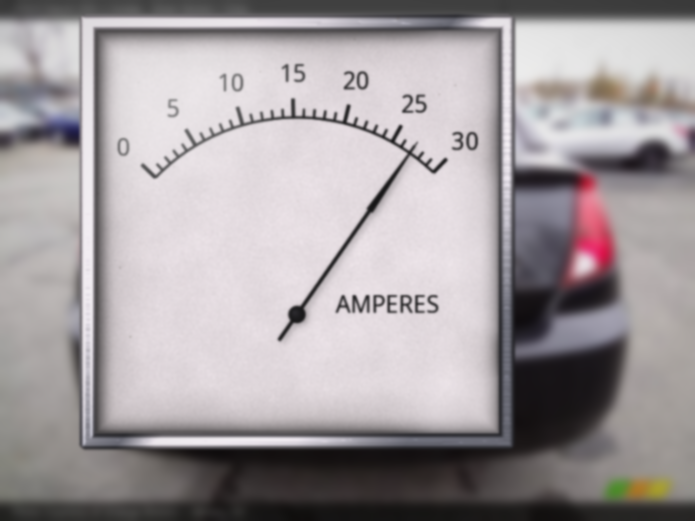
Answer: 27 (A)
